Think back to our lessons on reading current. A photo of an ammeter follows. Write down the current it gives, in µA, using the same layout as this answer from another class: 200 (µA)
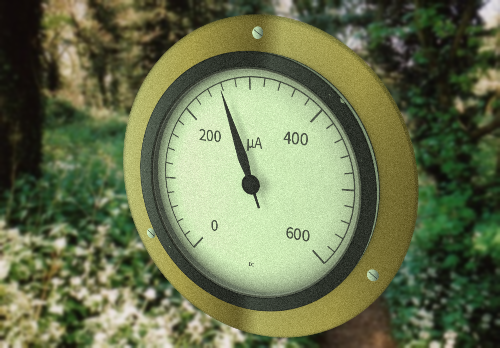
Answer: 260 (µA)
